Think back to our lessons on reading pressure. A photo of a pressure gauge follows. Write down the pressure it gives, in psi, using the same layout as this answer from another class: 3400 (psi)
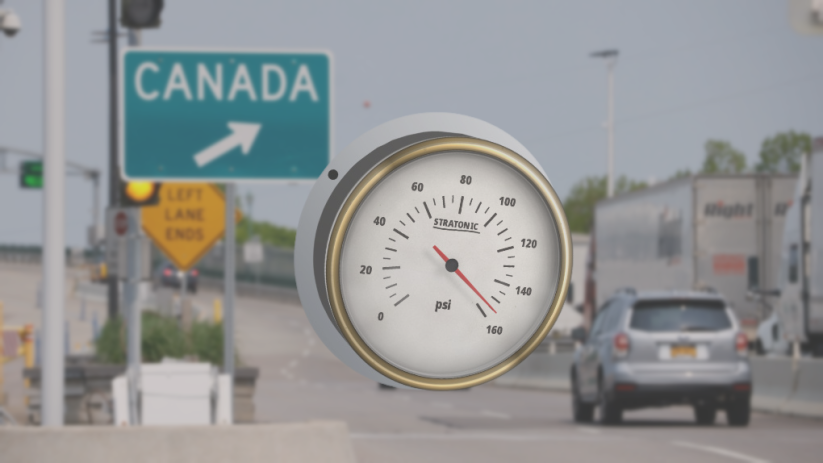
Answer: 155 (psi)
